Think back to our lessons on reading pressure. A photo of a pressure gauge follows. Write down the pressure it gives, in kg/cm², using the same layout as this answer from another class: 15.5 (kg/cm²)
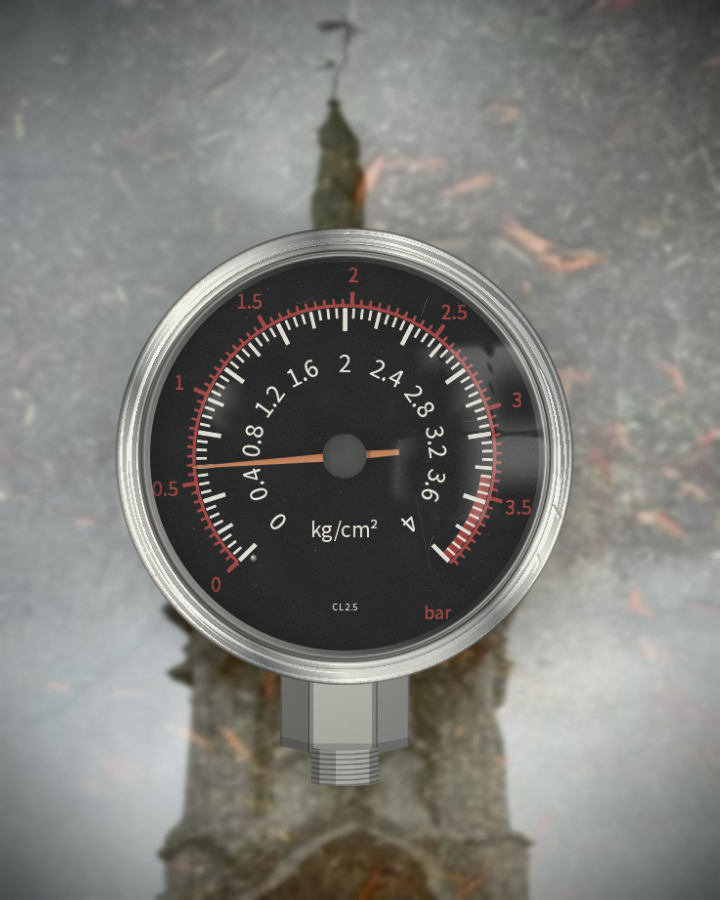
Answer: 0.6 (kg/cm²)
